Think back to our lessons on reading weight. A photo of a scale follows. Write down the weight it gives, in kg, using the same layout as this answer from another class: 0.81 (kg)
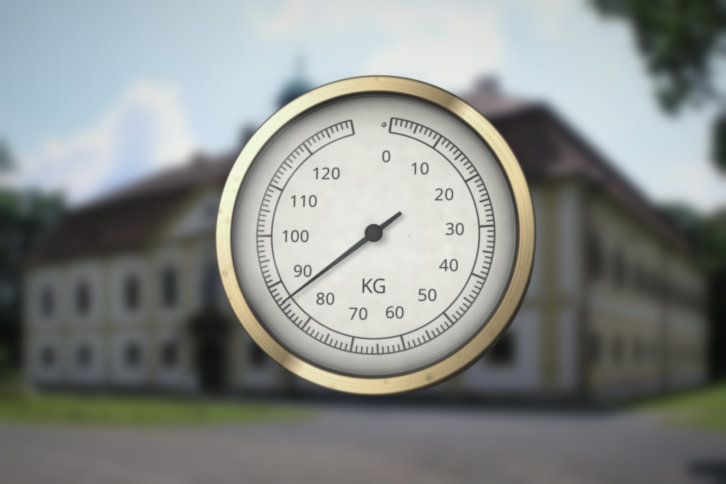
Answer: 86 (kg)
